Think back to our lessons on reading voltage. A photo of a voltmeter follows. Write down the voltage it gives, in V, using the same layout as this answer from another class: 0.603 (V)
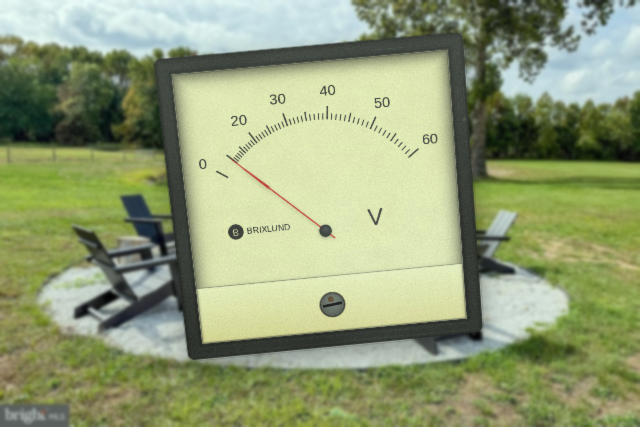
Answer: 10 (V)
